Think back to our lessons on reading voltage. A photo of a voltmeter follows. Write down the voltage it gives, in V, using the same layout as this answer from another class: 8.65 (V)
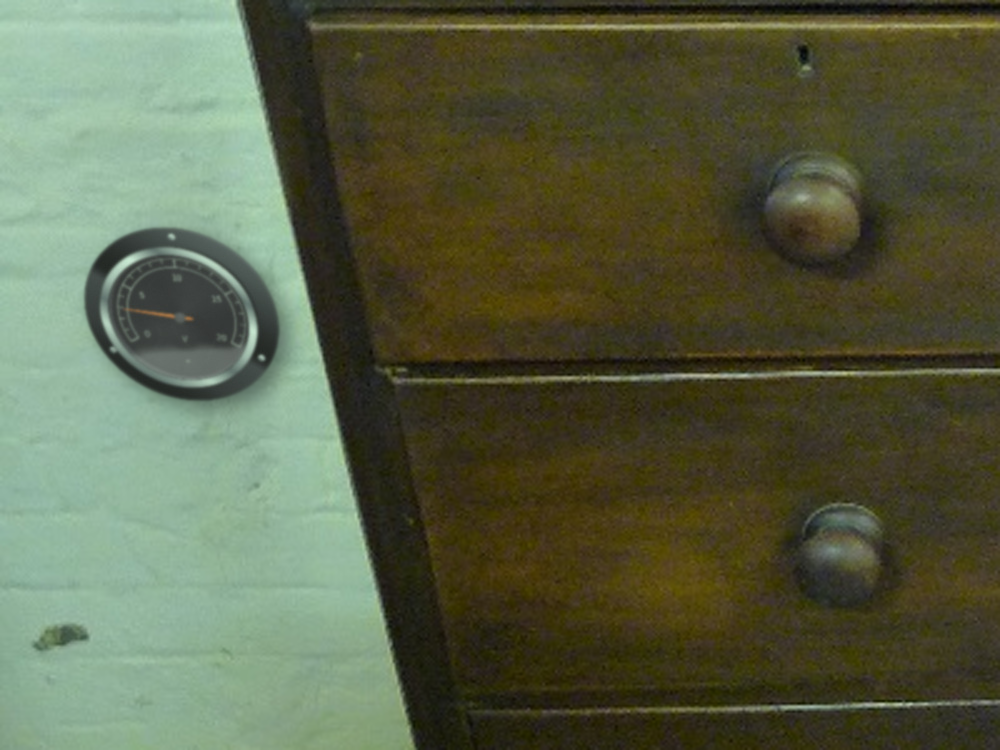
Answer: 3 (V)
